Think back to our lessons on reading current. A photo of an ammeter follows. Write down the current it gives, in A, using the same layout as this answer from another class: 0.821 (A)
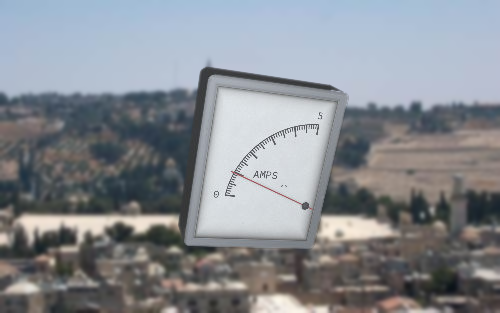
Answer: 1 (A)
